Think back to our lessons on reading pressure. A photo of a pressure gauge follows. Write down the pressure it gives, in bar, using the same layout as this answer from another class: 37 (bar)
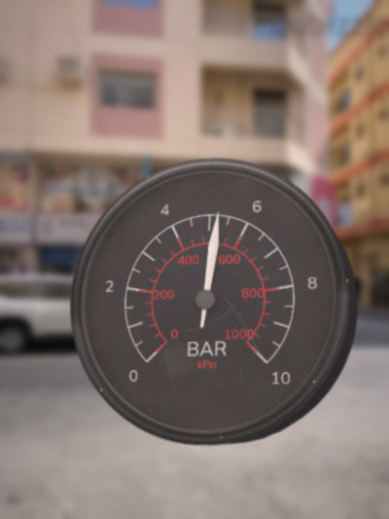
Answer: 5.25 (bar)
